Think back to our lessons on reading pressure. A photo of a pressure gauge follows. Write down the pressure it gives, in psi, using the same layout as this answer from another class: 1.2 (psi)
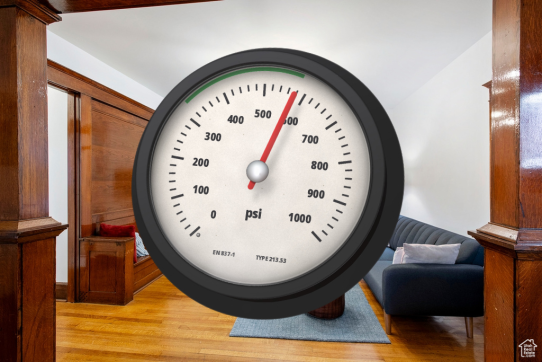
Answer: 580 (psi)
